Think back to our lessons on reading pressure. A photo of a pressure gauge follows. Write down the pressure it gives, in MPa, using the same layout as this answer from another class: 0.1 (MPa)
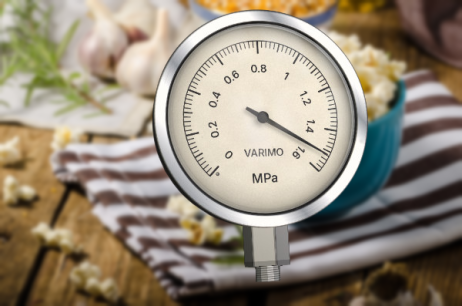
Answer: 1.52 (MPa)
